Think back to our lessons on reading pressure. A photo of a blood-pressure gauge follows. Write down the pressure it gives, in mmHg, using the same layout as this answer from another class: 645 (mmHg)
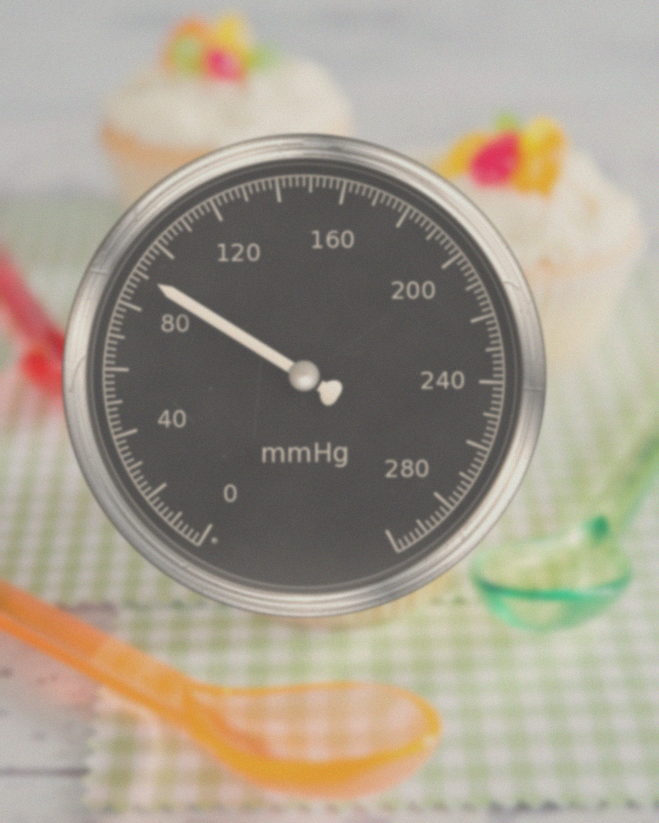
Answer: 90 (mmHg)
